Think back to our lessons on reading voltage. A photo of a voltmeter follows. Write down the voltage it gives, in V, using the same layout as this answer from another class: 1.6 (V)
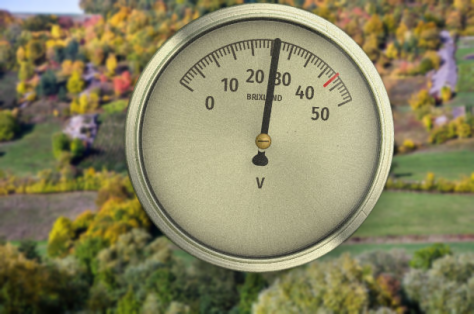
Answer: 26 (V)
